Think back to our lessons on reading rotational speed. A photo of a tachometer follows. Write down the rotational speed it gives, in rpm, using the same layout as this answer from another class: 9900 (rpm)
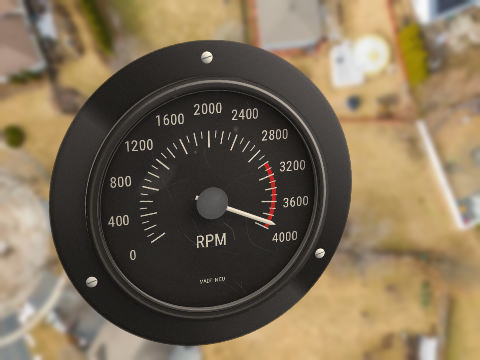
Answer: 3900 (rpm)
